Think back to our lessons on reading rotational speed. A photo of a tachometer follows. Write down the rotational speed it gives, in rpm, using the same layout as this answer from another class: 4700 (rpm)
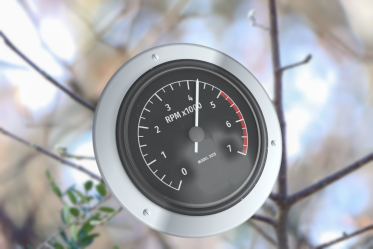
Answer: 4250 (rpm)
